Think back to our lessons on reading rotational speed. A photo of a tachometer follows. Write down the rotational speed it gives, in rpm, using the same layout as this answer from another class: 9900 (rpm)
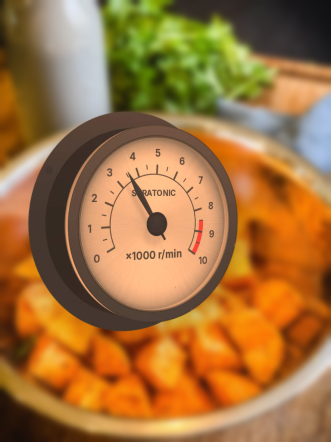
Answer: 3500 (rpm)
